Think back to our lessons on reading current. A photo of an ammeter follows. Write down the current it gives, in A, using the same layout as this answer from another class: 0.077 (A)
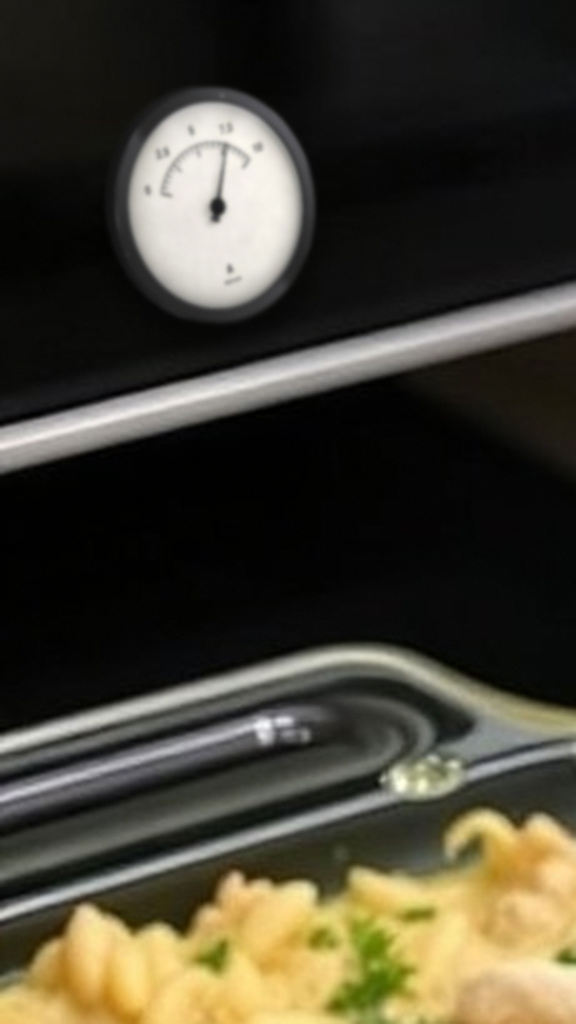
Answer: 7.5 (A)
